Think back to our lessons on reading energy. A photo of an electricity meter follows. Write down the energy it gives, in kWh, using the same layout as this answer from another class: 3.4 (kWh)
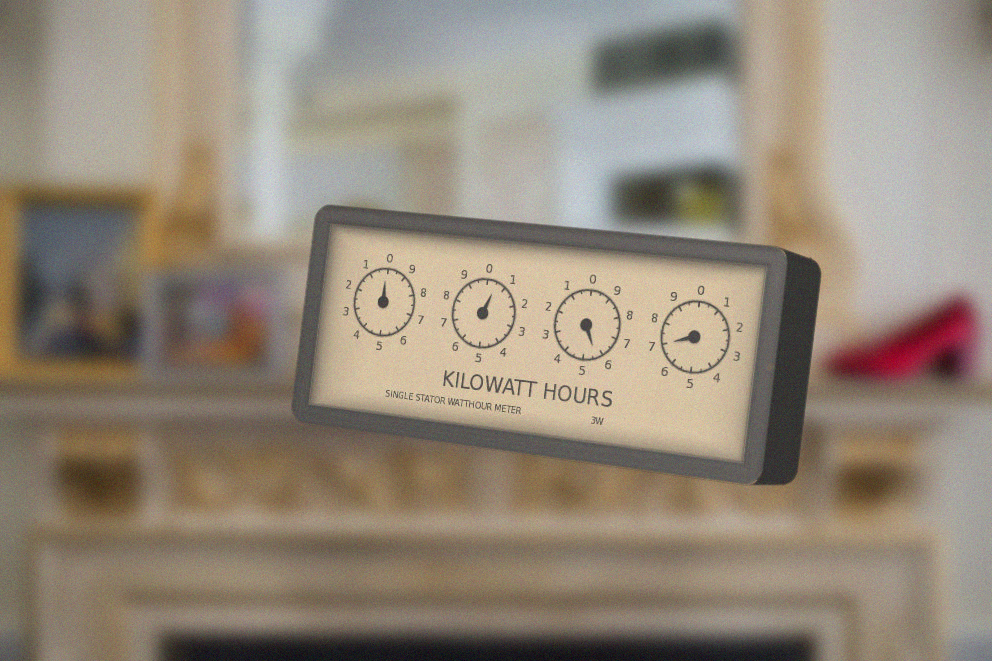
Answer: 57 (kWh)
